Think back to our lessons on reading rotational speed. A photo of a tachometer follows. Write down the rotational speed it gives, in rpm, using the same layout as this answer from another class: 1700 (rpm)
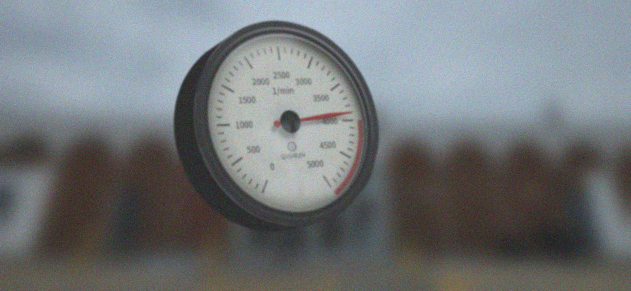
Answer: 3900 (rpm)
